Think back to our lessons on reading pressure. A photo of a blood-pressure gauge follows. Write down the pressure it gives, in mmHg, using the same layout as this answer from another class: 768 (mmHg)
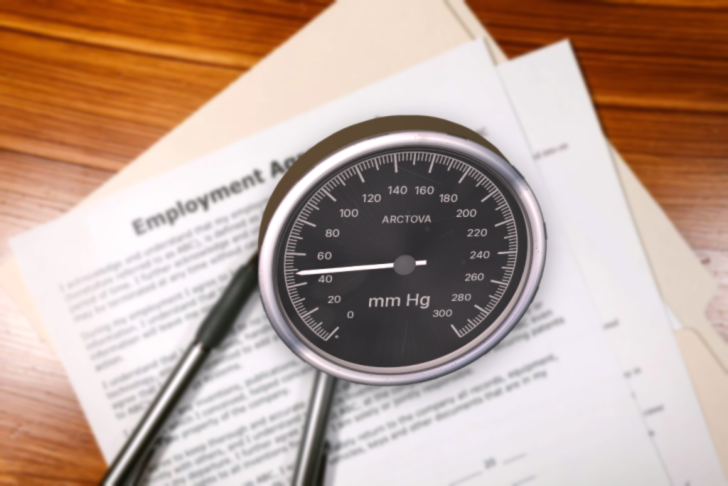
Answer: 50 (mmHg)
